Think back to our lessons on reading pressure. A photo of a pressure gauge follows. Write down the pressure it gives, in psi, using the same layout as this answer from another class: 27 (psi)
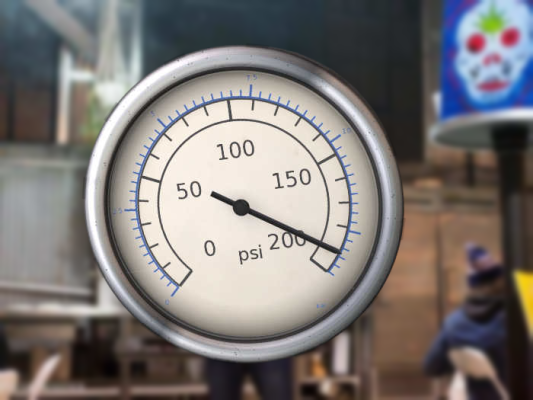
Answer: 190 (psi)
